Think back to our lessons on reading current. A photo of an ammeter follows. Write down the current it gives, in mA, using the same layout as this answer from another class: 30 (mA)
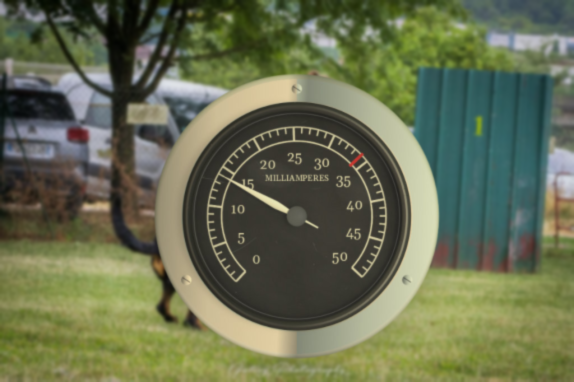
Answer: 14 (mA)
